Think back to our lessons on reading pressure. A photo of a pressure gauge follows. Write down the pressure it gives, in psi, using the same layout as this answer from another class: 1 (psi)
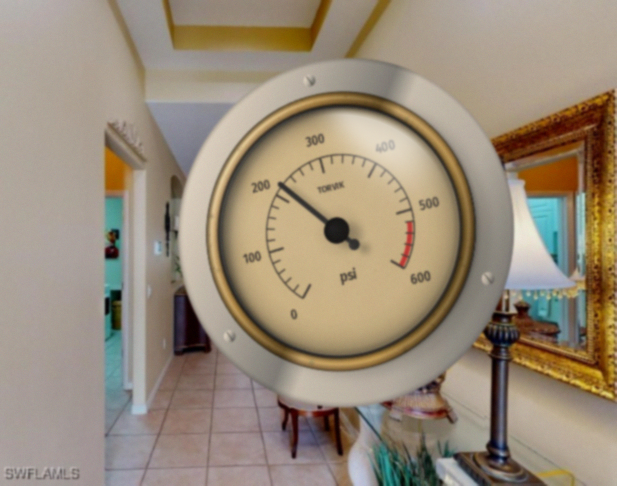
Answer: 220 (psi)
